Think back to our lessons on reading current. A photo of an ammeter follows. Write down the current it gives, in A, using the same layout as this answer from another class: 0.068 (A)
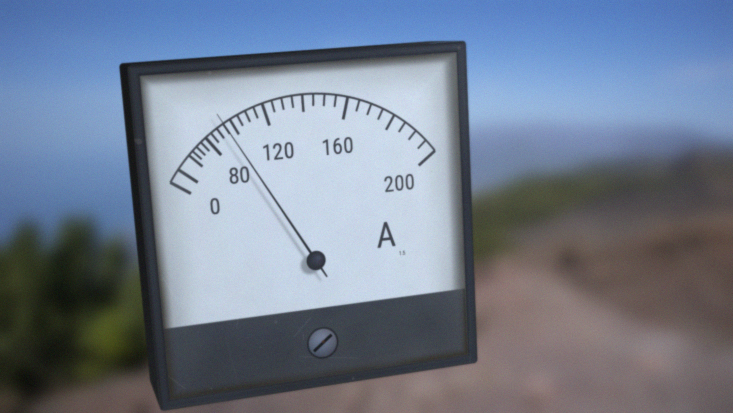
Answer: 95 (A)
